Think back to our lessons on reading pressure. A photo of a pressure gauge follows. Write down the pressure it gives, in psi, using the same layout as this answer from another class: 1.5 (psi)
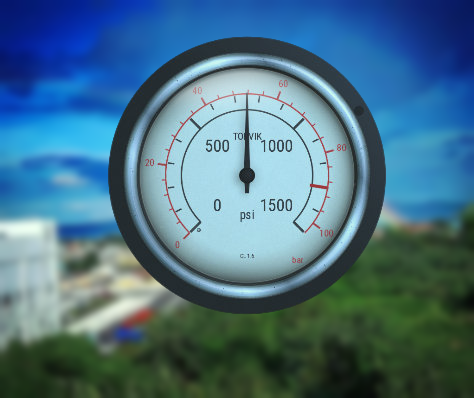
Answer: 750 (psi)
